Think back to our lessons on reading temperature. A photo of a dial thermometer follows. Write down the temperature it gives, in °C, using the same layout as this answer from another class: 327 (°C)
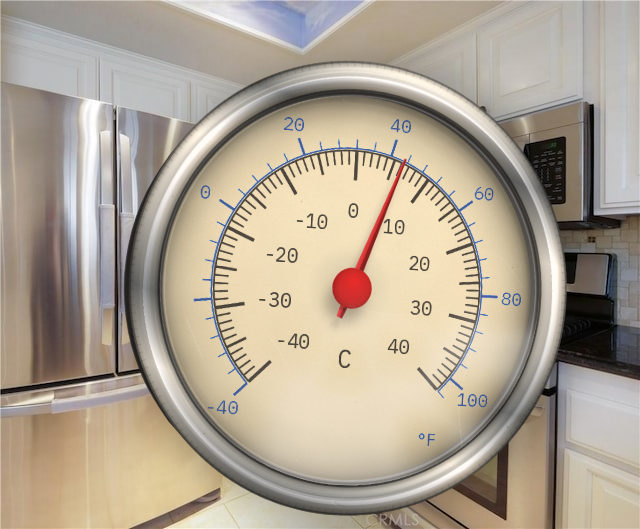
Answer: 6 (°C)
